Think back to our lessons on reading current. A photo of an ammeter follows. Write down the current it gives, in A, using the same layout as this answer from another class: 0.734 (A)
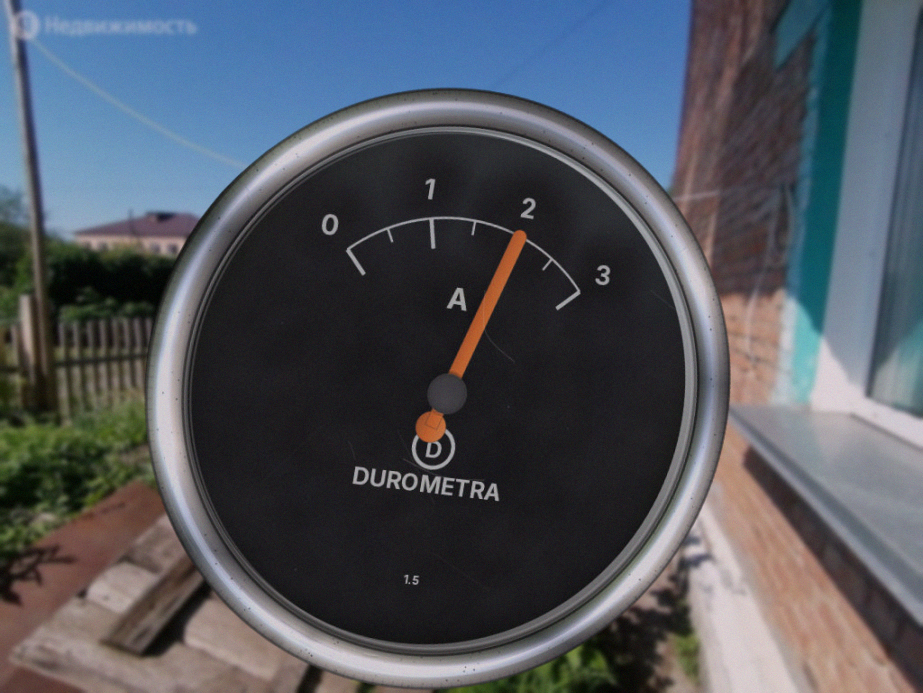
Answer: 2 (A)
